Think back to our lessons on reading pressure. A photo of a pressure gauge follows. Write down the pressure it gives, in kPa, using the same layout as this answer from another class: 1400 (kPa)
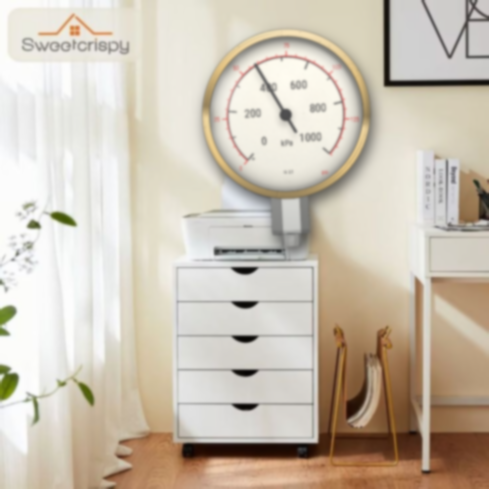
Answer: 400 (kPa)
